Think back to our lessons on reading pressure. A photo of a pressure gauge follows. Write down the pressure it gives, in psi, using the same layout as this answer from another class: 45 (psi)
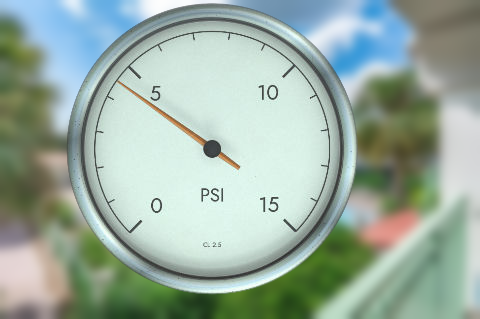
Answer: 4.5 (psi)
